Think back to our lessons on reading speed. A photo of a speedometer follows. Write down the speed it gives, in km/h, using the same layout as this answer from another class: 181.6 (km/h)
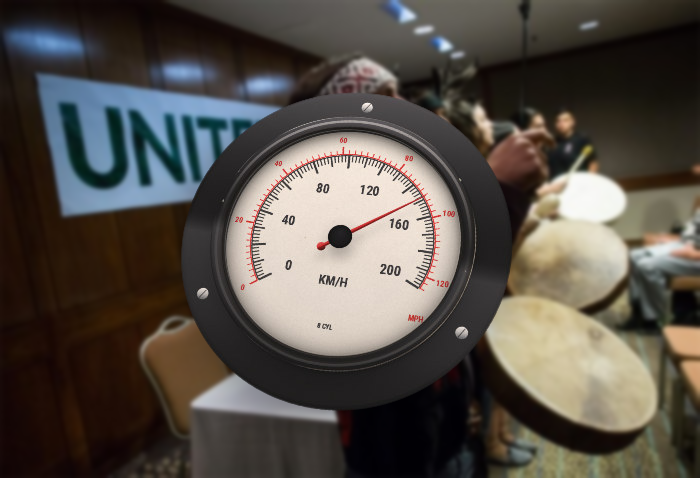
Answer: 150 (km/h)
